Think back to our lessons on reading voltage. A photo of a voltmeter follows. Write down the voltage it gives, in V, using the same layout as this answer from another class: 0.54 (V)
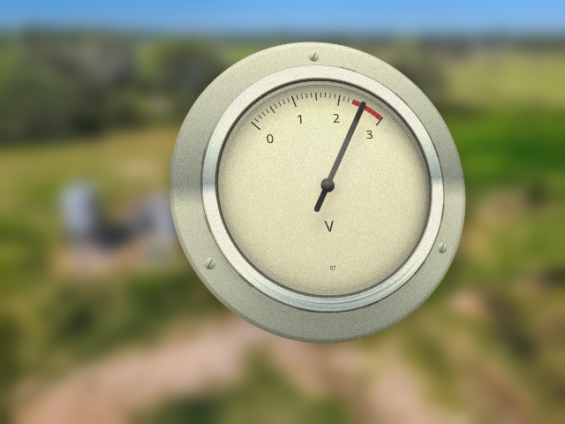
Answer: 2.5 (V)
